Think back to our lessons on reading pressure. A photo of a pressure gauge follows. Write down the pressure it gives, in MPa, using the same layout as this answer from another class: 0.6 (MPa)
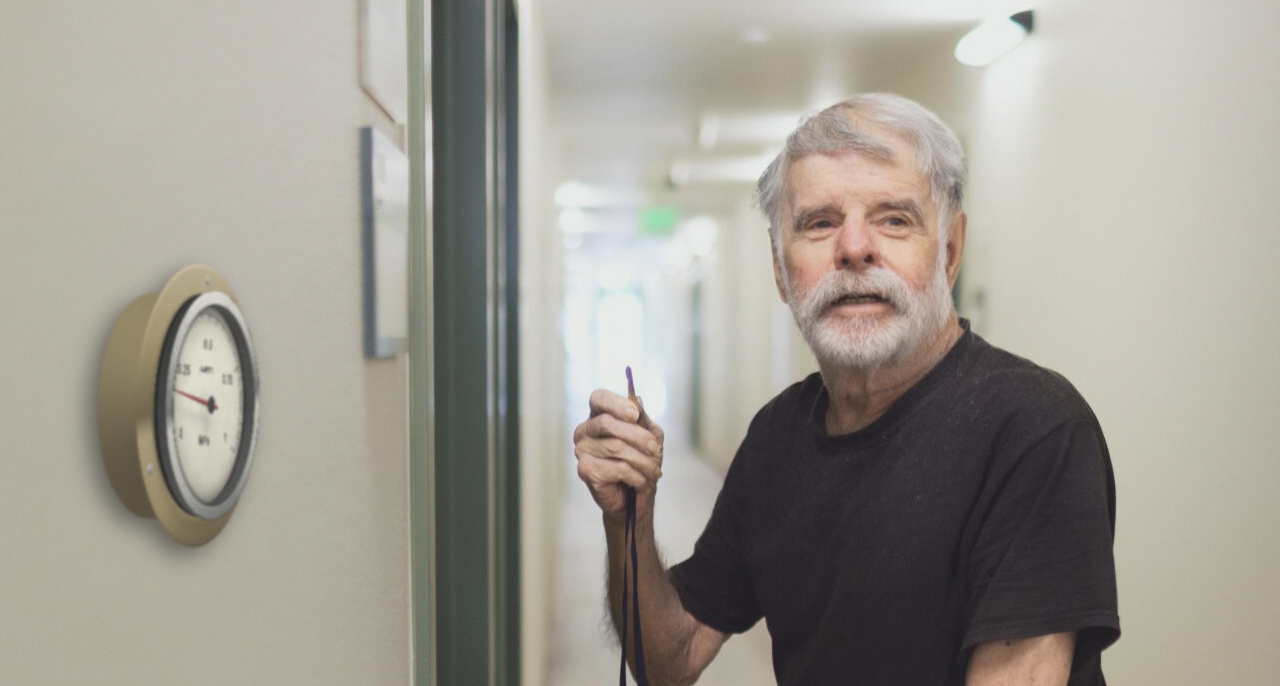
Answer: 0.15 (MPa)
